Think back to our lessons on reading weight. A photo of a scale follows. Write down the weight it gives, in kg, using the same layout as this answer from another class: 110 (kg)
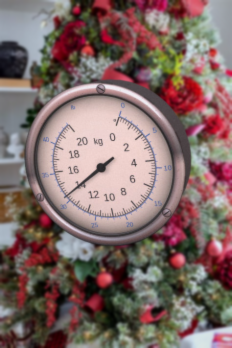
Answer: 14 (kg)
